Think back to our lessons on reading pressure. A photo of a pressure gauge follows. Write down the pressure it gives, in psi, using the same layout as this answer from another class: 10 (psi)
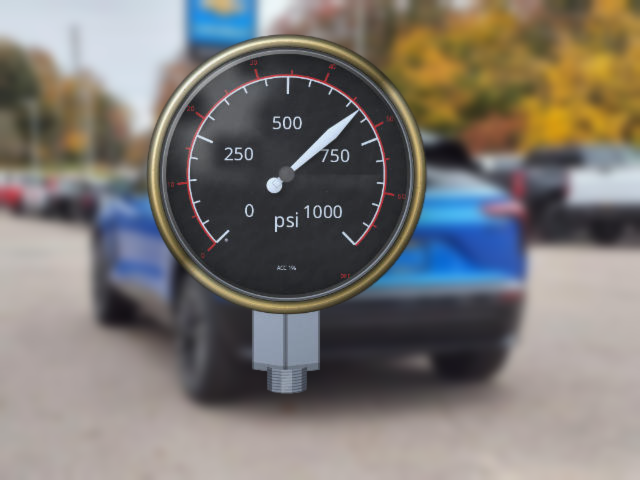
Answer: 675 (psi)
